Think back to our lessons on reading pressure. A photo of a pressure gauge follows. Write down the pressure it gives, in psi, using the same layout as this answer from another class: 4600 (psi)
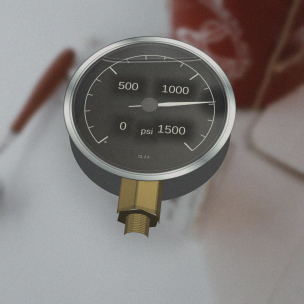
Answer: 1200 (psi)
